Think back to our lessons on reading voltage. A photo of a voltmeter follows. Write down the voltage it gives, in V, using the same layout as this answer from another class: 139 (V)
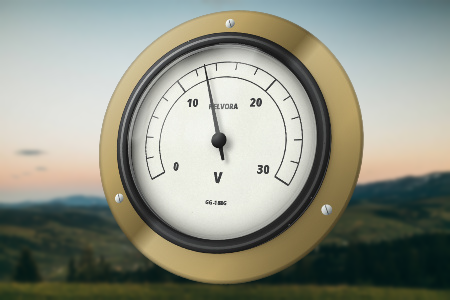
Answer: 13 (V)
